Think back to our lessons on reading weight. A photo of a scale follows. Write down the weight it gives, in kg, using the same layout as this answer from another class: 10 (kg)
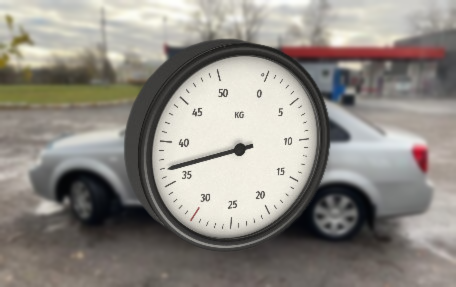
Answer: 37 (kg)
